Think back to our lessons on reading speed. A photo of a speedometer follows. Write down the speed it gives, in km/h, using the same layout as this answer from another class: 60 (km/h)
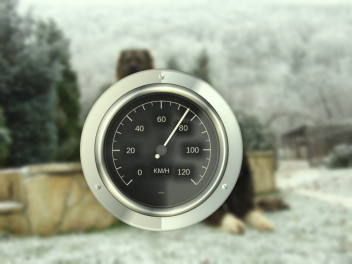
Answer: 75 (km/h)
